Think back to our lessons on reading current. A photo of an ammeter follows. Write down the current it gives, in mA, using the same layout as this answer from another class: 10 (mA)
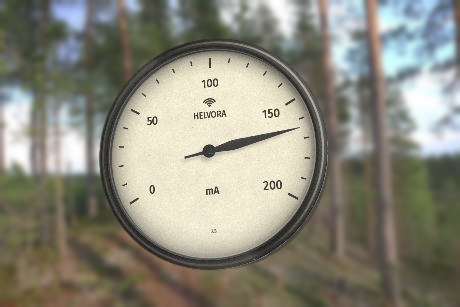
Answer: 165 (mA)
